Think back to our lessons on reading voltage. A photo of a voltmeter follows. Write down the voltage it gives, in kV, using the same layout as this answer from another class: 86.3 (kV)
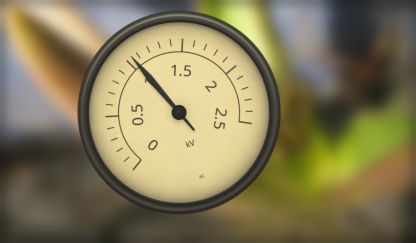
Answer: 1.05 (kV)
